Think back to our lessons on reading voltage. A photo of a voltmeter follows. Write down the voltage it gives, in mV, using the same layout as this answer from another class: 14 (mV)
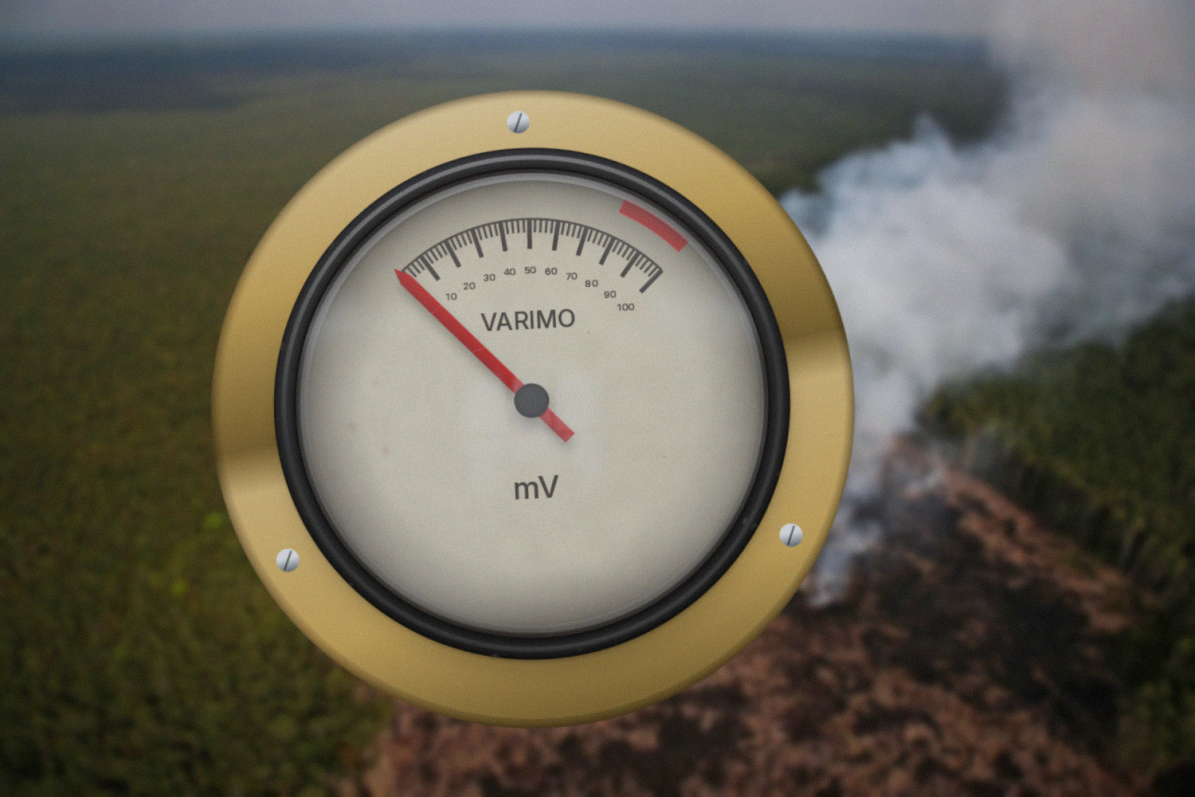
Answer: 0 (mV)
